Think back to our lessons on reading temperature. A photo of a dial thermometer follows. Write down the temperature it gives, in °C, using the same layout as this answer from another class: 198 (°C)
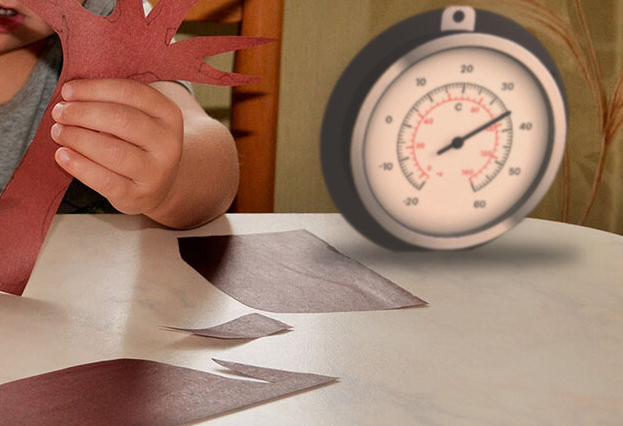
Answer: 35 (°C)
